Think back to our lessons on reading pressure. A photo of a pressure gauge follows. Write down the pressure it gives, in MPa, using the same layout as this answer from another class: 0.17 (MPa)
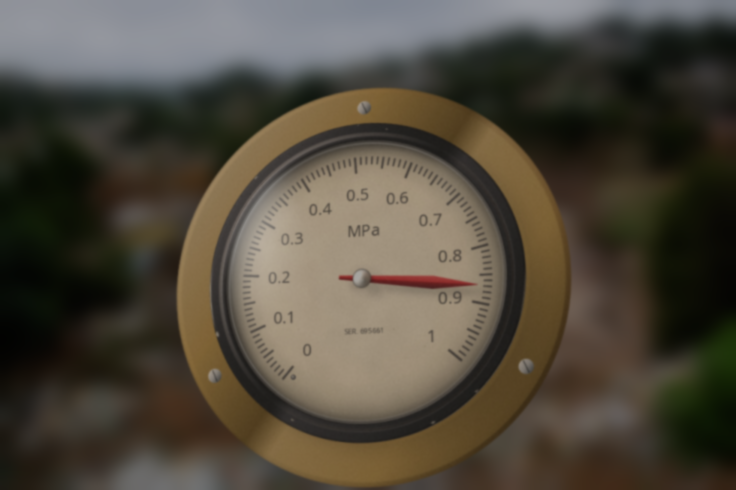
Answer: 0.87 (MPa)
